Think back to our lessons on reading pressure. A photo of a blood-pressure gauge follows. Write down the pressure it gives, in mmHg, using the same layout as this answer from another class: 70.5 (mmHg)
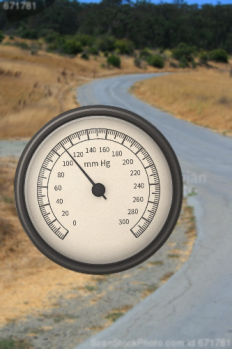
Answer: 110 (mmHg)
